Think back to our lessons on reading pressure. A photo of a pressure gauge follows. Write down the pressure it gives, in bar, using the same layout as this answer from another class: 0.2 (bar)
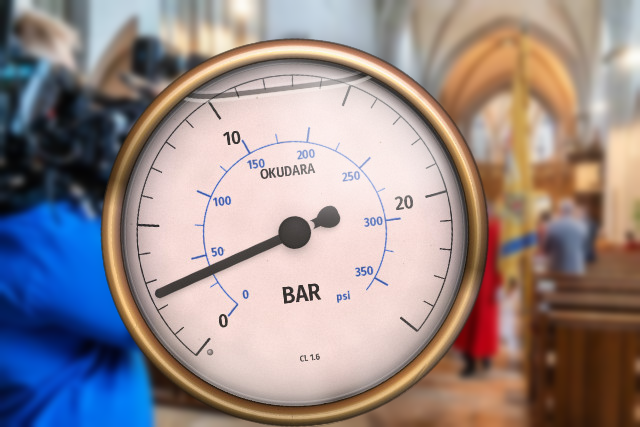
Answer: 2.5 (bar)
